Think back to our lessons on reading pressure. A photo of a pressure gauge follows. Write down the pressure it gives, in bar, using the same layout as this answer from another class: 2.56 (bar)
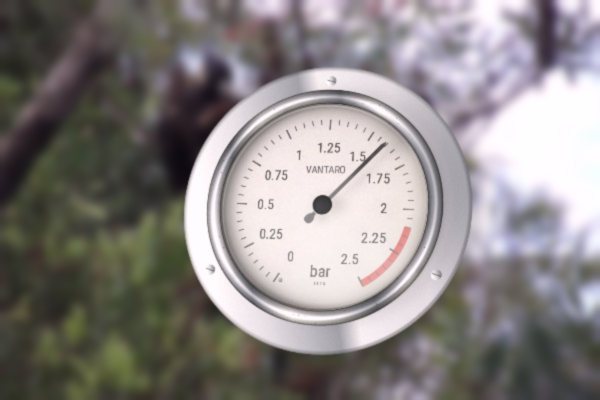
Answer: 1.6 (bar)
